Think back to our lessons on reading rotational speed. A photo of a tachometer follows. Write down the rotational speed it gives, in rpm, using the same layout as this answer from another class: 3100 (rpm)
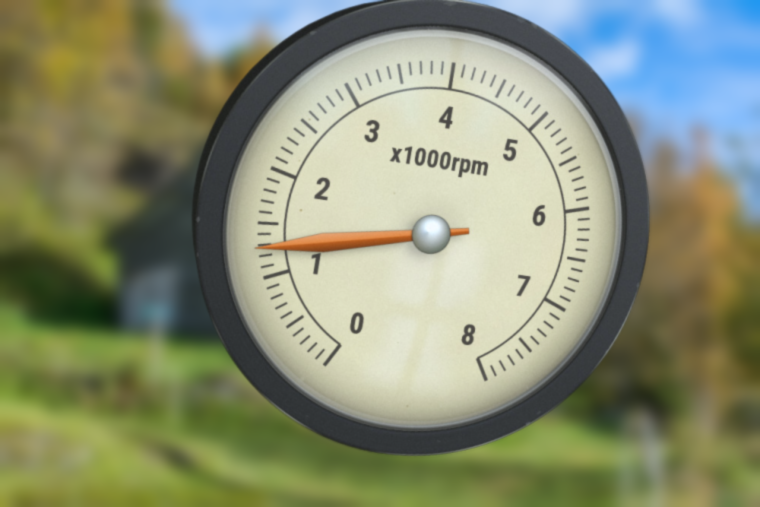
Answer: 1300 (rpm)
